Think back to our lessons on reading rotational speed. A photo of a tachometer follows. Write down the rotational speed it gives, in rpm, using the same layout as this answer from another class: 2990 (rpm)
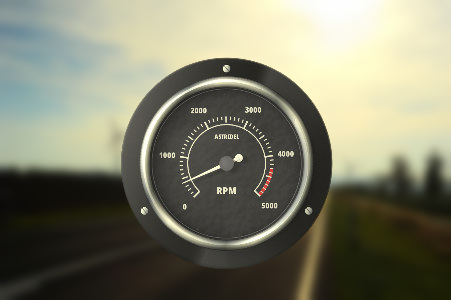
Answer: 400 (rpm)
